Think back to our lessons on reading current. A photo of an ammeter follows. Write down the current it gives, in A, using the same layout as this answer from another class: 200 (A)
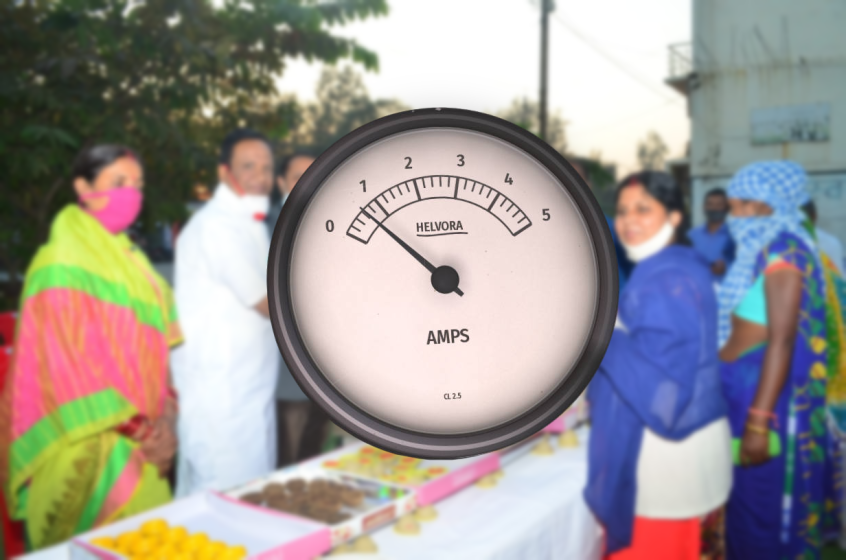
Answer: 0.6 (A)
